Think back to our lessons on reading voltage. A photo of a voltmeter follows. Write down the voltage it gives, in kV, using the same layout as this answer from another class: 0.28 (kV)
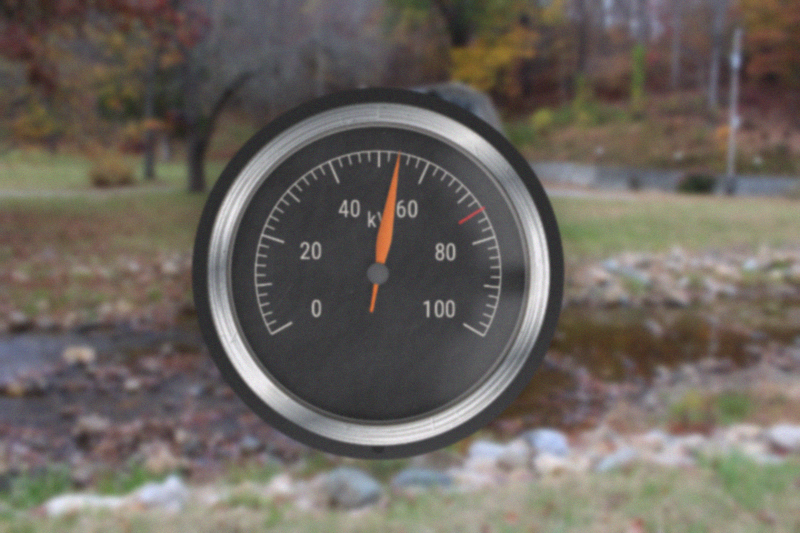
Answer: 54 (kV)
